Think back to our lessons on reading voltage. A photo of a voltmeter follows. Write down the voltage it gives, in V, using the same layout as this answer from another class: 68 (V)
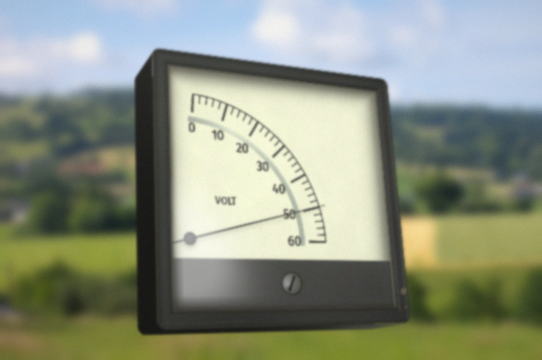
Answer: 50 (V)
